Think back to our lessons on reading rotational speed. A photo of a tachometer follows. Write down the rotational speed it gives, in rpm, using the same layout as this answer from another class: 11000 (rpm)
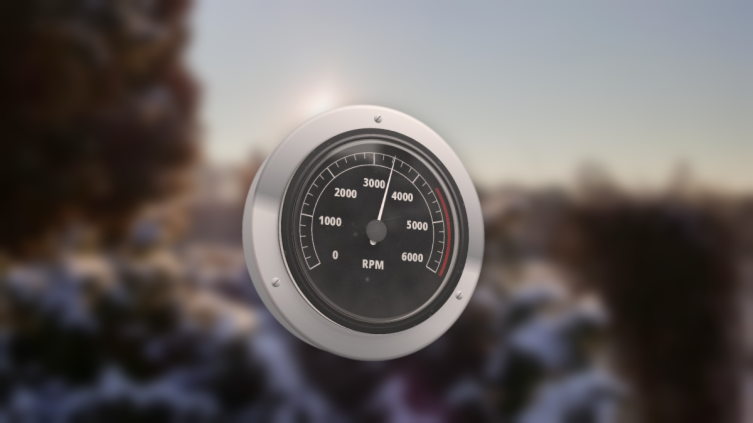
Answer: 3400 (rpm)
